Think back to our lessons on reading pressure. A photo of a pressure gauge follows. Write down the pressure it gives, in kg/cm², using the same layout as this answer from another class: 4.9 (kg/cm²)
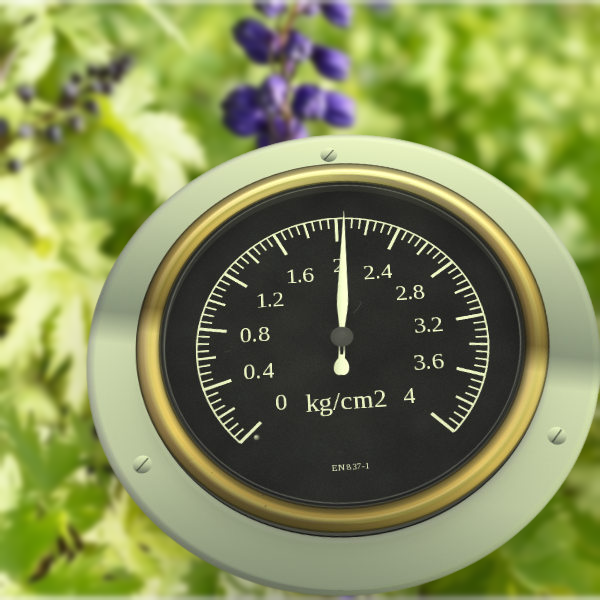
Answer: 2.05 (kg/cm²)
